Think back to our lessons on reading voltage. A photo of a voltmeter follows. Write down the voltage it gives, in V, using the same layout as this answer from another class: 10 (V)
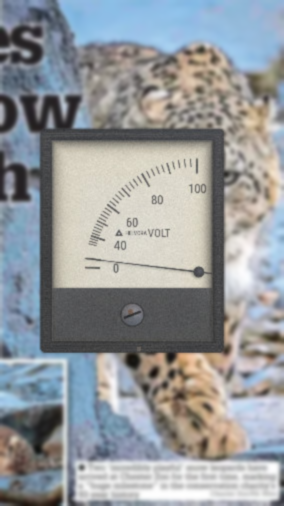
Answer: 20 (V)
